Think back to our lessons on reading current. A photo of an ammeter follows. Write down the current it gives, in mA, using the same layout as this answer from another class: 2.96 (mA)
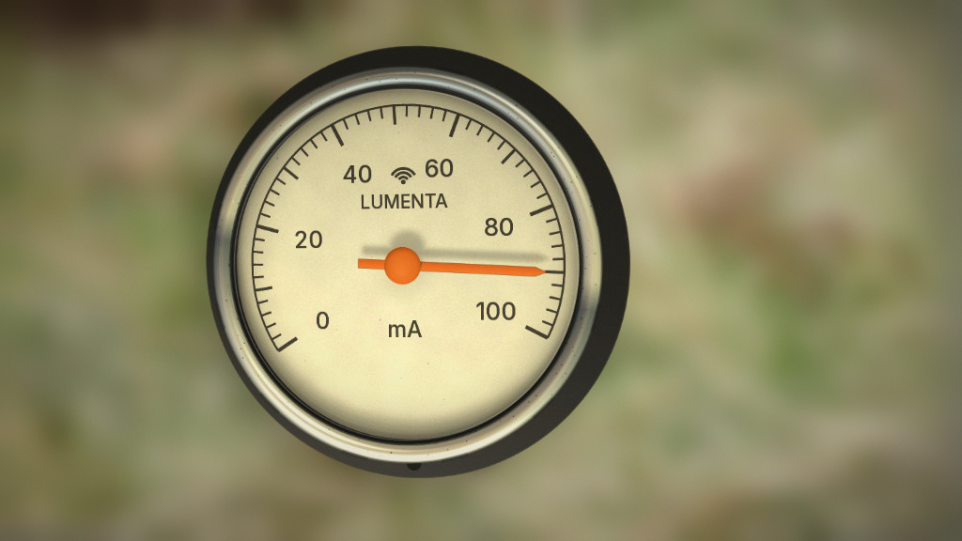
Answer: 90 (mA)
